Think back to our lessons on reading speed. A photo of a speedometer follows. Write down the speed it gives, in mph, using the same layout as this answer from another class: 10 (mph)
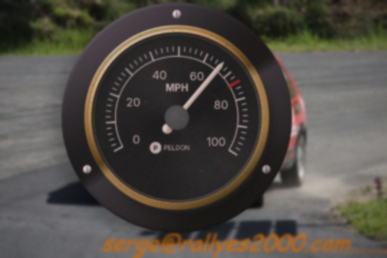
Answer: 66 (mph)
